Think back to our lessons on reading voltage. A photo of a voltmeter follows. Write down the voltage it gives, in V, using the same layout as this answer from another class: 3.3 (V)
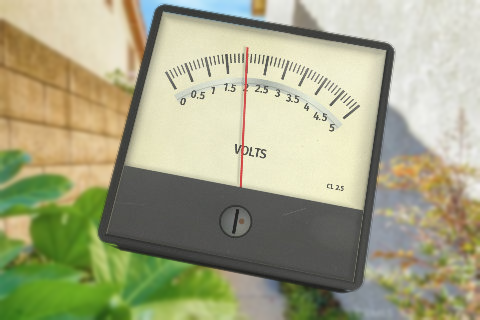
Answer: 2 (V)
